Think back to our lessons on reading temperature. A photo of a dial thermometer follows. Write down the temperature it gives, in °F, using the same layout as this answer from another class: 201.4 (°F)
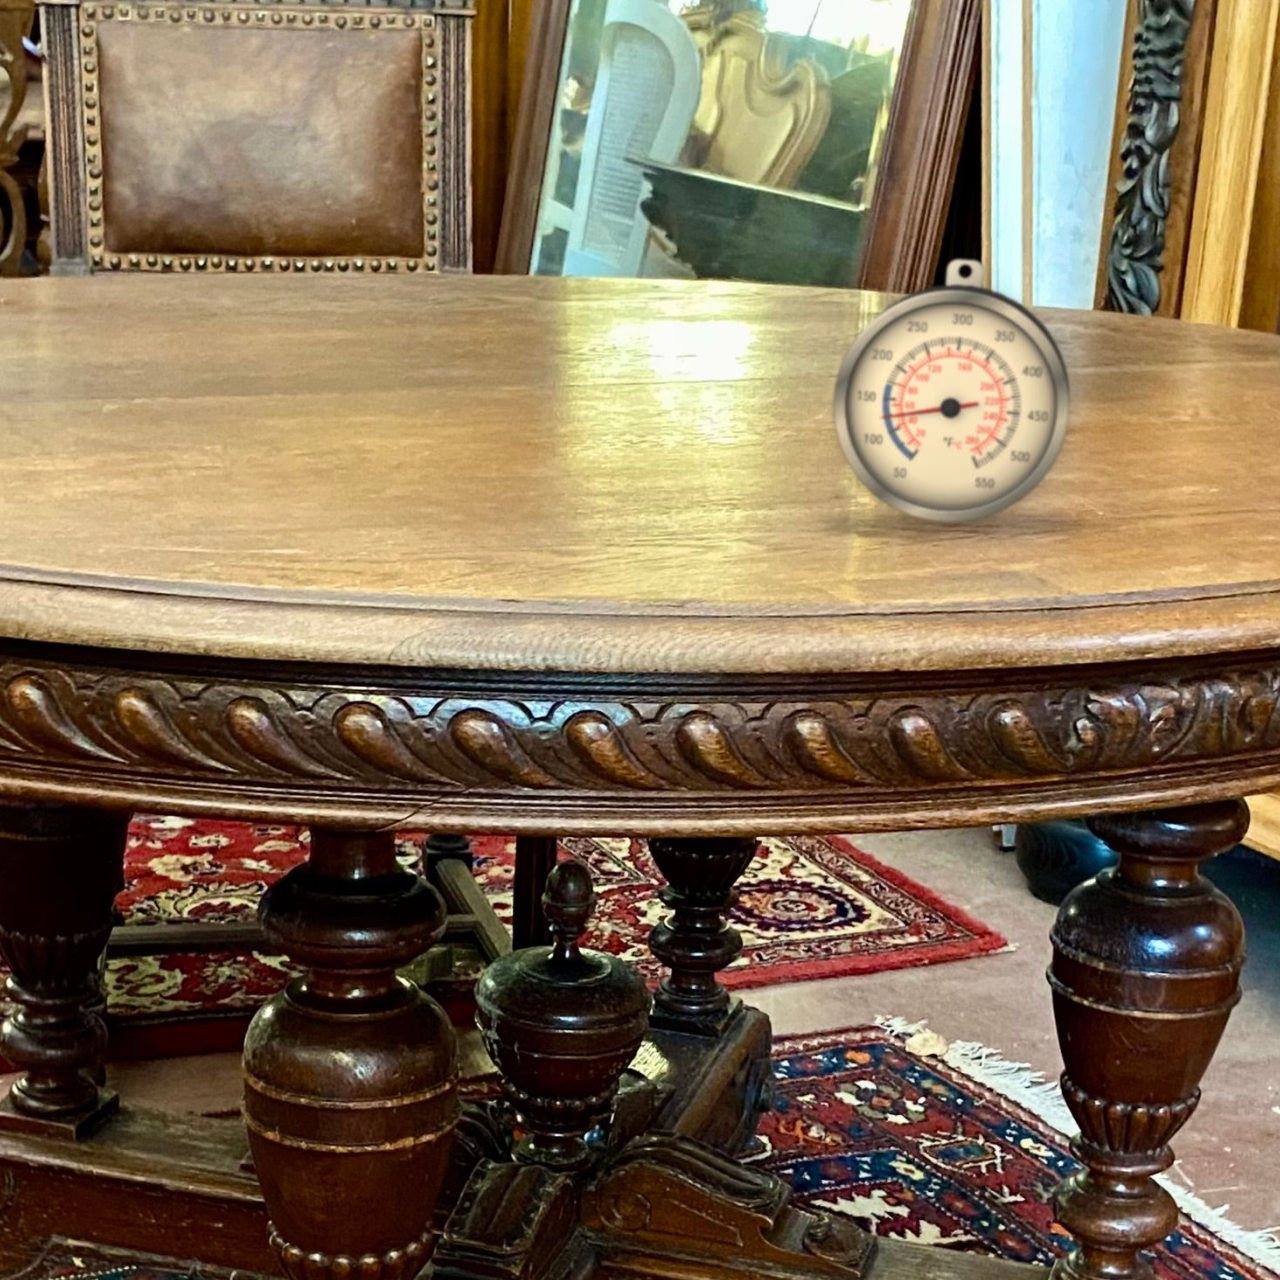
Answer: 125 (°F)
